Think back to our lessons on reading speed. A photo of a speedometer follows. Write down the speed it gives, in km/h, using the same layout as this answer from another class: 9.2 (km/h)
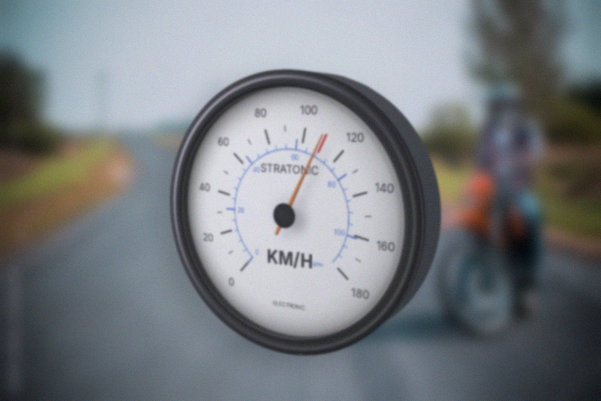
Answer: 110 (km/h)
